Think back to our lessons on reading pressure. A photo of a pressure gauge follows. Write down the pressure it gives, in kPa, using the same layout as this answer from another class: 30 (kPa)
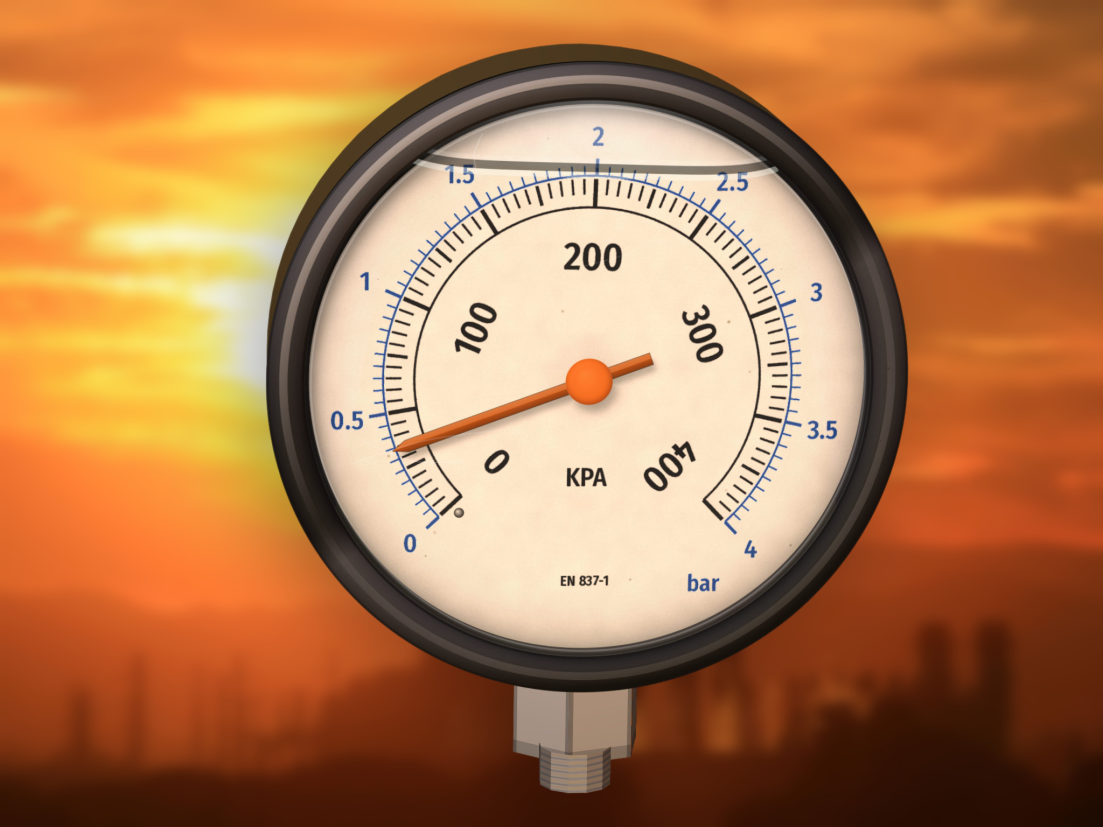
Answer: 35 (kPa)
